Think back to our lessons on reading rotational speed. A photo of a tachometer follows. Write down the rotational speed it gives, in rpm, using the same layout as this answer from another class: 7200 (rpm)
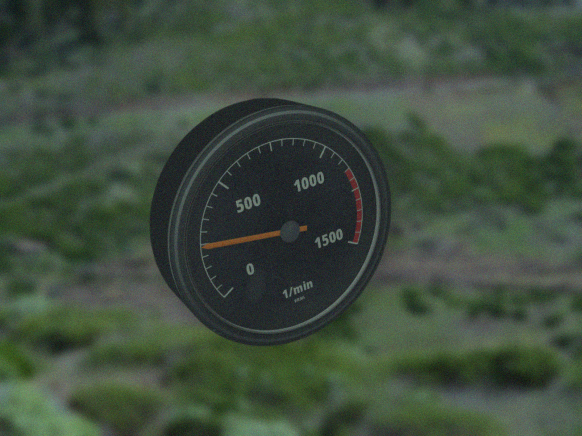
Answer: 250 (rpm)
